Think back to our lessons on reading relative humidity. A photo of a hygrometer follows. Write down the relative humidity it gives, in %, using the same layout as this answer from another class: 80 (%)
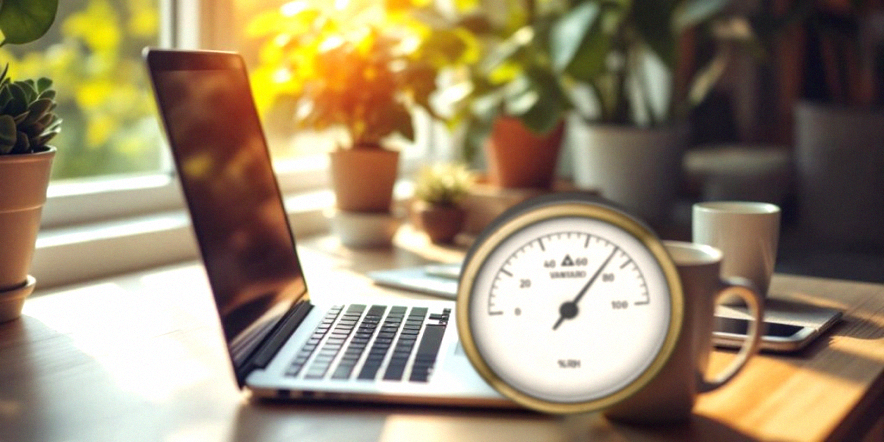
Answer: 72 (%)
